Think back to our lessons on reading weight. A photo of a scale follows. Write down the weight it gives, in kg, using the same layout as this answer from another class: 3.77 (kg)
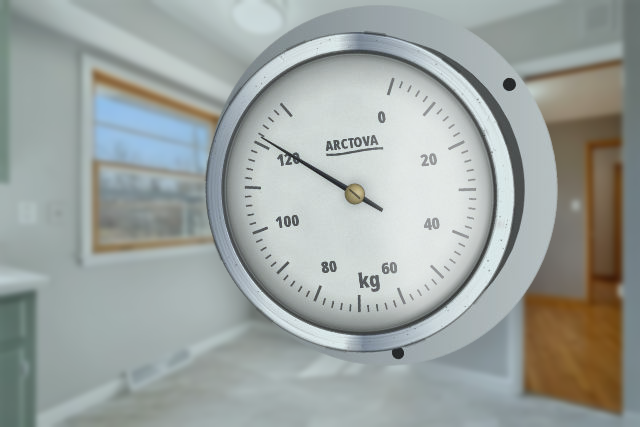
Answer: 122 (kg)
